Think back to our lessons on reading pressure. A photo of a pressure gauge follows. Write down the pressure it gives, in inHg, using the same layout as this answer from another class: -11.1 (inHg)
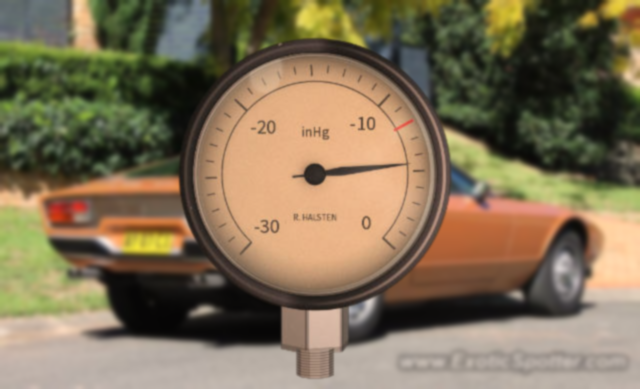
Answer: -5.5 (inHg)
